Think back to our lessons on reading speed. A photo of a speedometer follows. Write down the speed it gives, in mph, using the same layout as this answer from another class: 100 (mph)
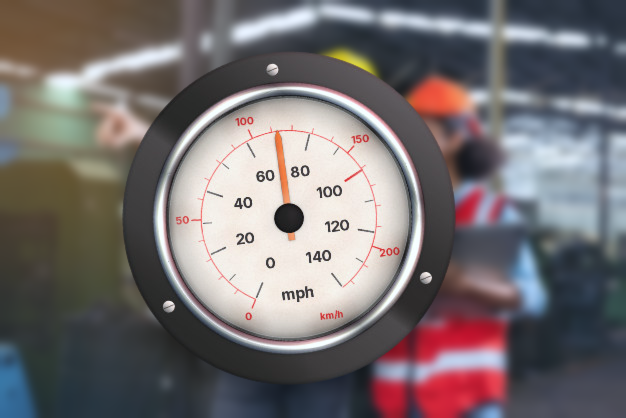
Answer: 70 (mph)
